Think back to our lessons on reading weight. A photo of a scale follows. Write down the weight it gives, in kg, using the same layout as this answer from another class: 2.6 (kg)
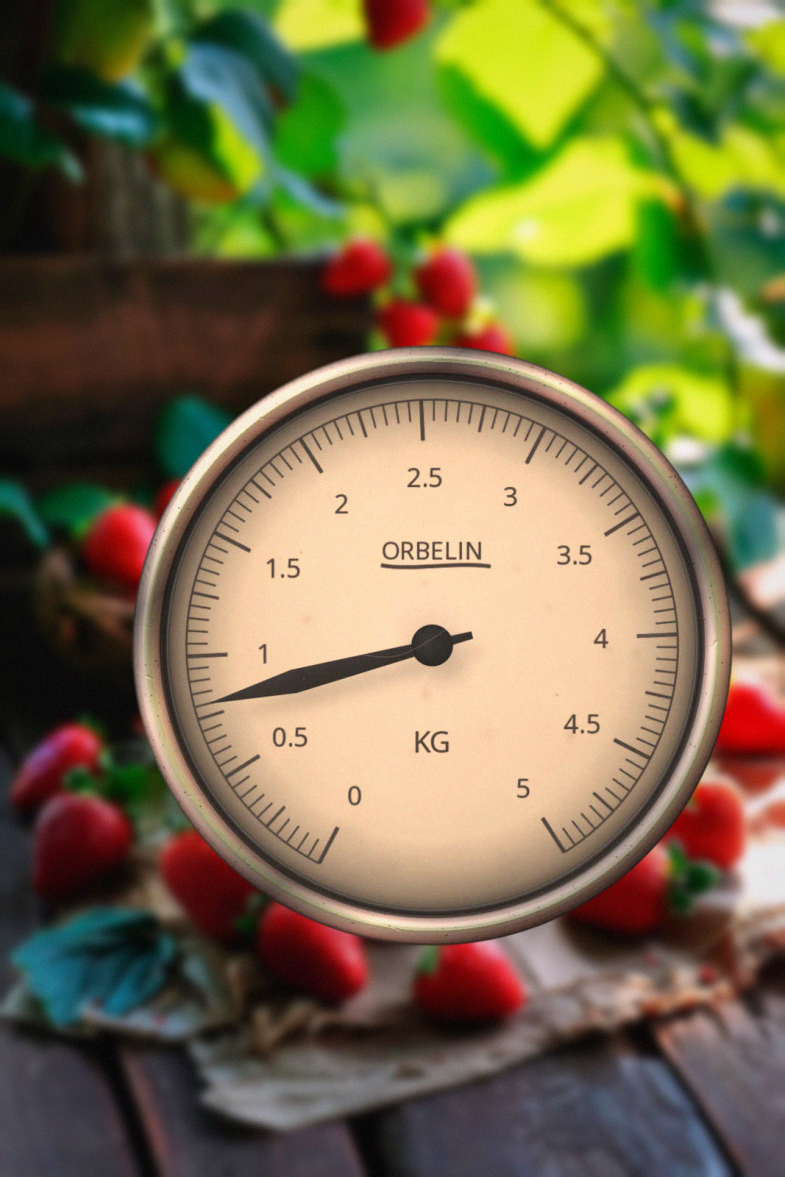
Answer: 0.8 (kg)
